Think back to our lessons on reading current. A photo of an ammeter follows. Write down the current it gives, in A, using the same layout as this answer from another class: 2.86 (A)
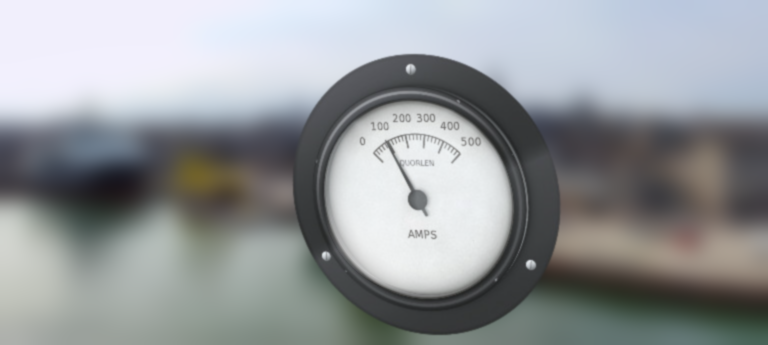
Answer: 100 (A)
